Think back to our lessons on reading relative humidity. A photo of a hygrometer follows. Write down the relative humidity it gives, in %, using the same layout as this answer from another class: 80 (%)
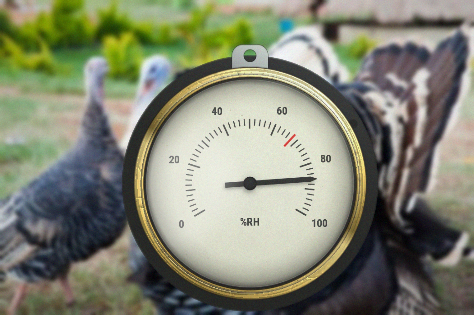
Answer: 86 (%)
